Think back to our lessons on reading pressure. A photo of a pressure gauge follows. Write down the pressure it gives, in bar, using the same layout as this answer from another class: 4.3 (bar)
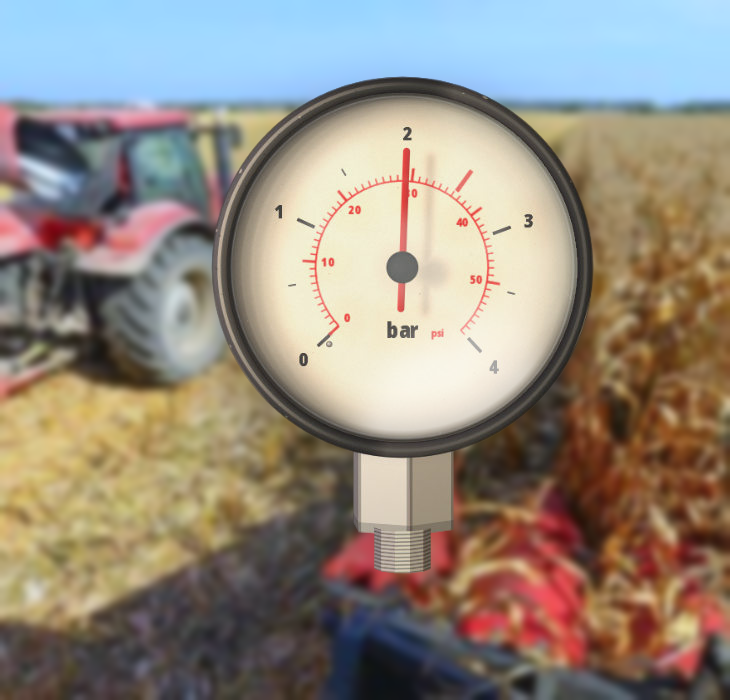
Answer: 2 (bar)
